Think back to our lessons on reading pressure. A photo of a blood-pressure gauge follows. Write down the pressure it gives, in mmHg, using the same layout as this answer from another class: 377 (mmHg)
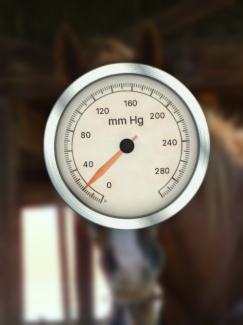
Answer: 20 (mmHg)
